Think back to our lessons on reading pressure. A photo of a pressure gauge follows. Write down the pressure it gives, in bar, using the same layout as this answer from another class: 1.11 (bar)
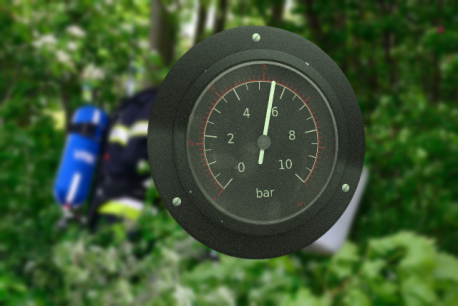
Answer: 5.5 (bar)
